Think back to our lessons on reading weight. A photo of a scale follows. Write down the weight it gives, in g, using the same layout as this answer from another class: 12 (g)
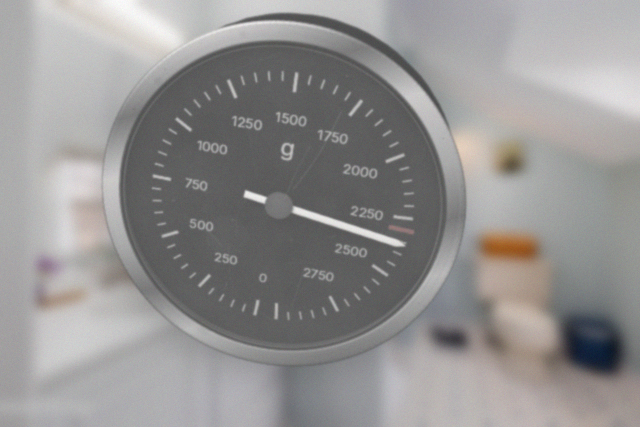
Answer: 2350 (g)
